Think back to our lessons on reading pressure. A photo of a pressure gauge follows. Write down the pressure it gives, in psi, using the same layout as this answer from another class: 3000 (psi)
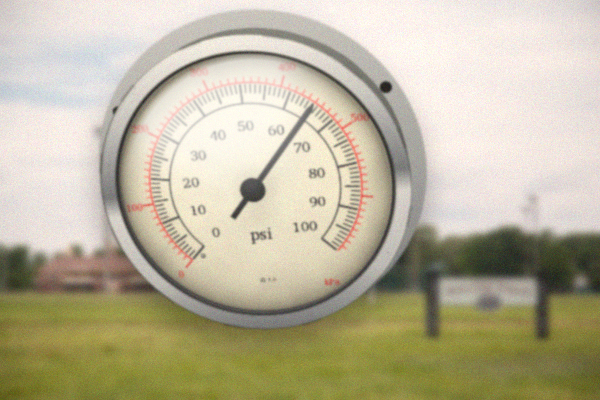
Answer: 65 (psi)
